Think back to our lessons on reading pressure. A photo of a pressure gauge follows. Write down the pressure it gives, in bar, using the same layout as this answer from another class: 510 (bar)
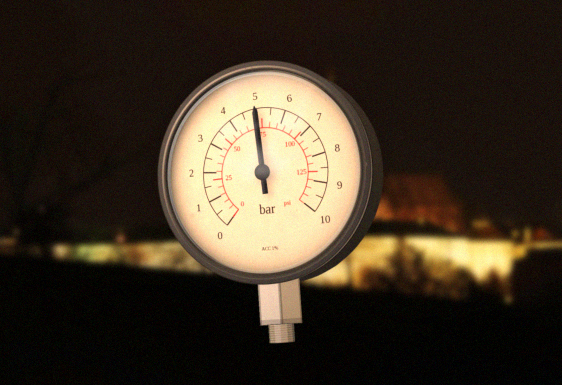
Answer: 5 (bar)
